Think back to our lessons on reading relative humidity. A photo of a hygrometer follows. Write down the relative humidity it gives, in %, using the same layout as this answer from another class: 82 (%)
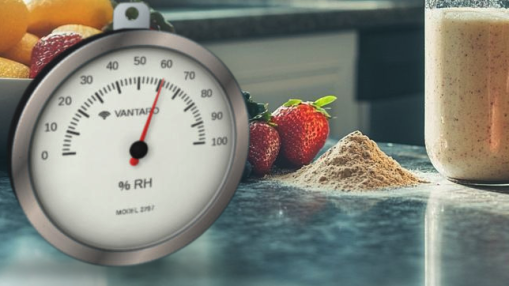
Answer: 60 (%)
